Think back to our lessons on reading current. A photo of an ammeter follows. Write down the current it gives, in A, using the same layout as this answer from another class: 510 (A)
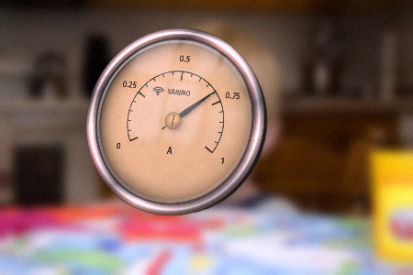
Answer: 0.7 (A)
